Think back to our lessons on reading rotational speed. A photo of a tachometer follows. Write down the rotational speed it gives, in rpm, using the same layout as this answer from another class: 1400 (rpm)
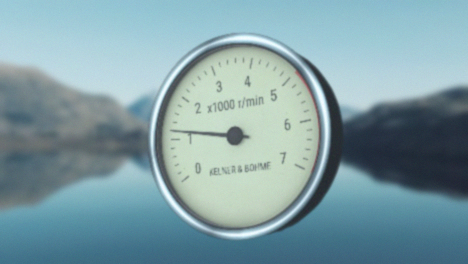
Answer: 1200 (rpm)
